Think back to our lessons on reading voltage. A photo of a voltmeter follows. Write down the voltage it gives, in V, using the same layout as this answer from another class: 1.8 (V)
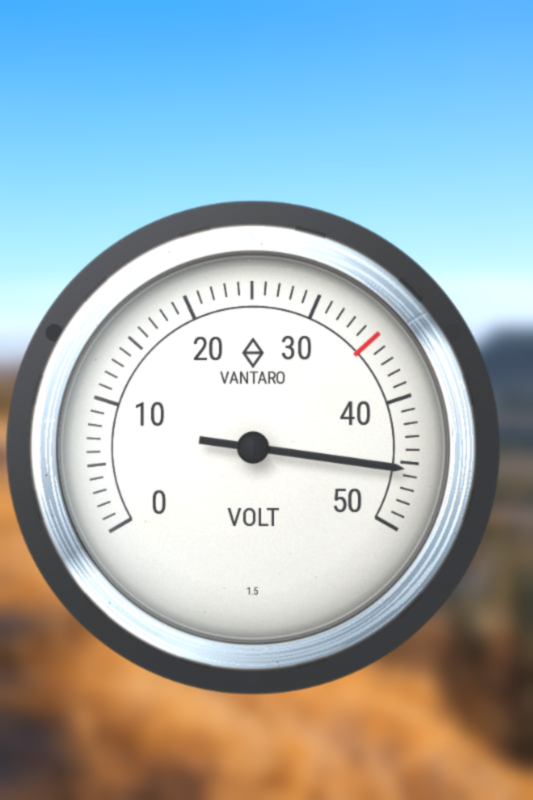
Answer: 45.5 (V)
